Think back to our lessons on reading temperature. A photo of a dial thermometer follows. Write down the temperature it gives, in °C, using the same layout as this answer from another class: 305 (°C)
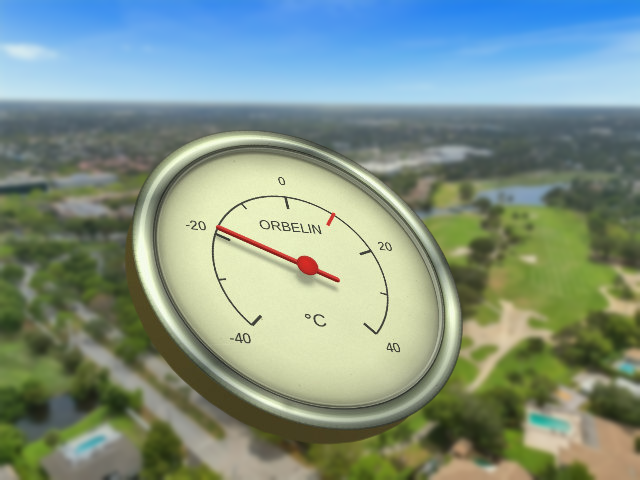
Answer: -20 (°C)
